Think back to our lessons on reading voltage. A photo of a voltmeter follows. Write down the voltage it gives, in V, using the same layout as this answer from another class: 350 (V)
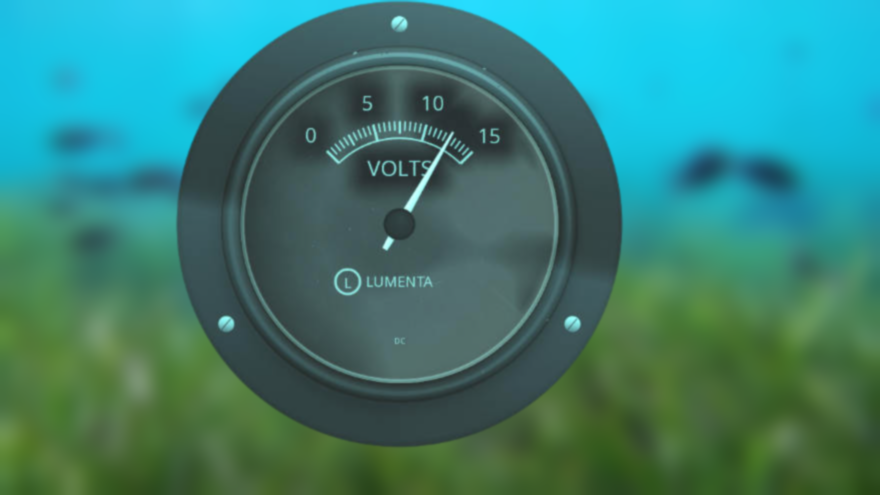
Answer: 12.5 (V)
